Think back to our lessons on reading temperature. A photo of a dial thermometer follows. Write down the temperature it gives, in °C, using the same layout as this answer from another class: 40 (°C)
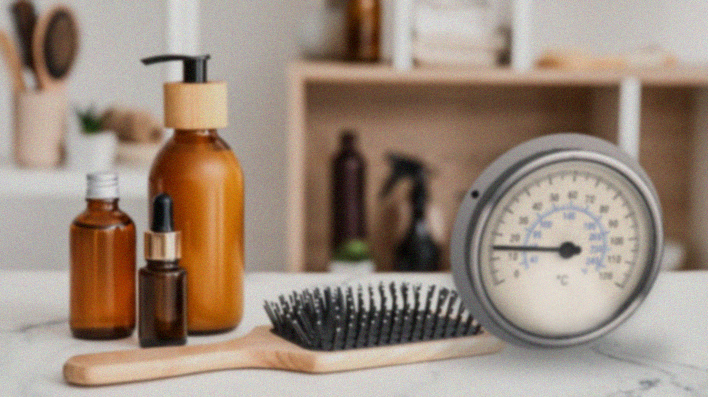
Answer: 15 (°C)
